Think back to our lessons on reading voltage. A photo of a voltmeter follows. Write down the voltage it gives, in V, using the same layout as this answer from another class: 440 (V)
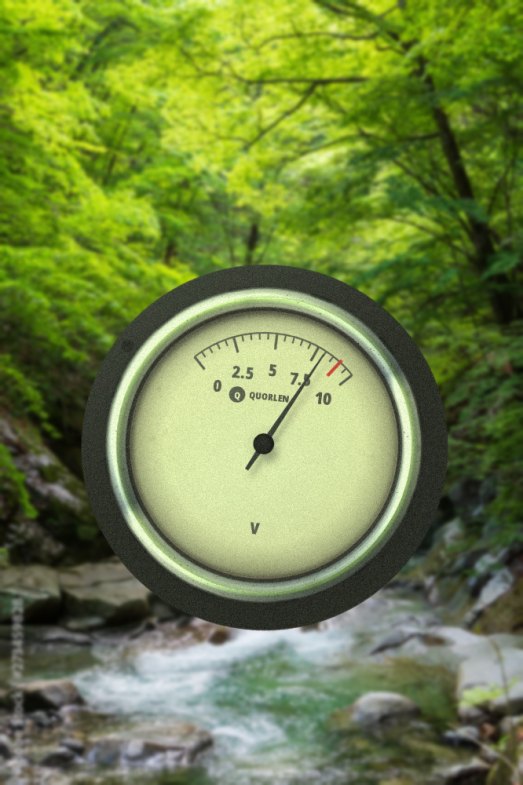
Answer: 8 (V)
